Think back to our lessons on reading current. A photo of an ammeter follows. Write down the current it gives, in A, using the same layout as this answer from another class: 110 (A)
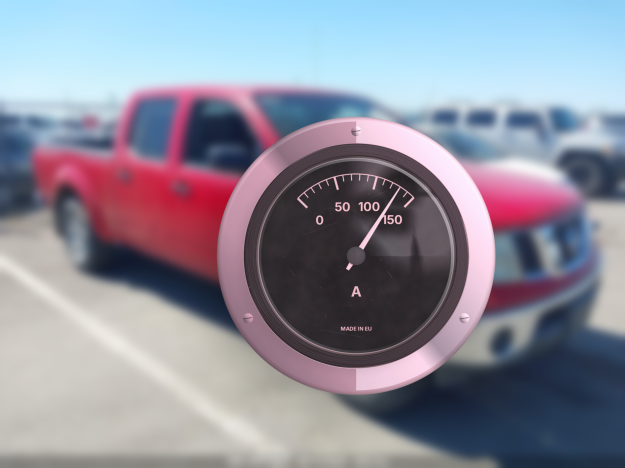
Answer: 130 (A)
